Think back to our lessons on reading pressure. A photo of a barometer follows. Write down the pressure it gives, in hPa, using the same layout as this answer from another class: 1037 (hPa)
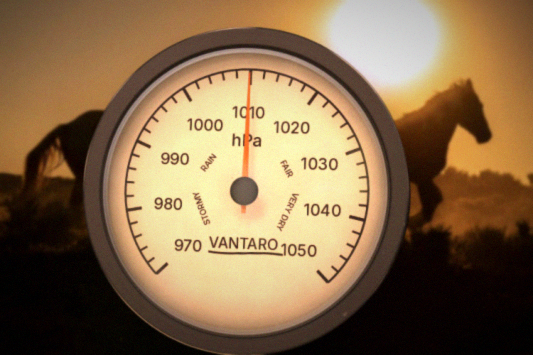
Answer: 1010 (hPa)
